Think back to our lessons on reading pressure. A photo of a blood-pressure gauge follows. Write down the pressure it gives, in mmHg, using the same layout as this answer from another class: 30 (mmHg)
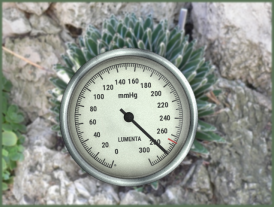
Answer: 280 (mmHg)
